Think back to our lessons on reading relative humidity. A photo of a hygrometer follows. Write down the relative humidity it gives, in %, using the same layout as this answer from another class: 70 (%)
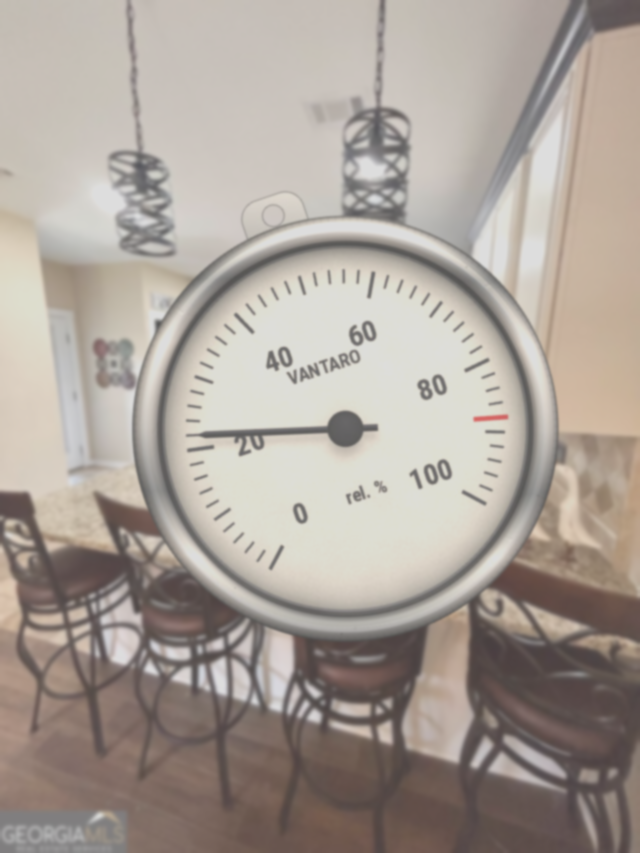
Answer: 22 (%)
